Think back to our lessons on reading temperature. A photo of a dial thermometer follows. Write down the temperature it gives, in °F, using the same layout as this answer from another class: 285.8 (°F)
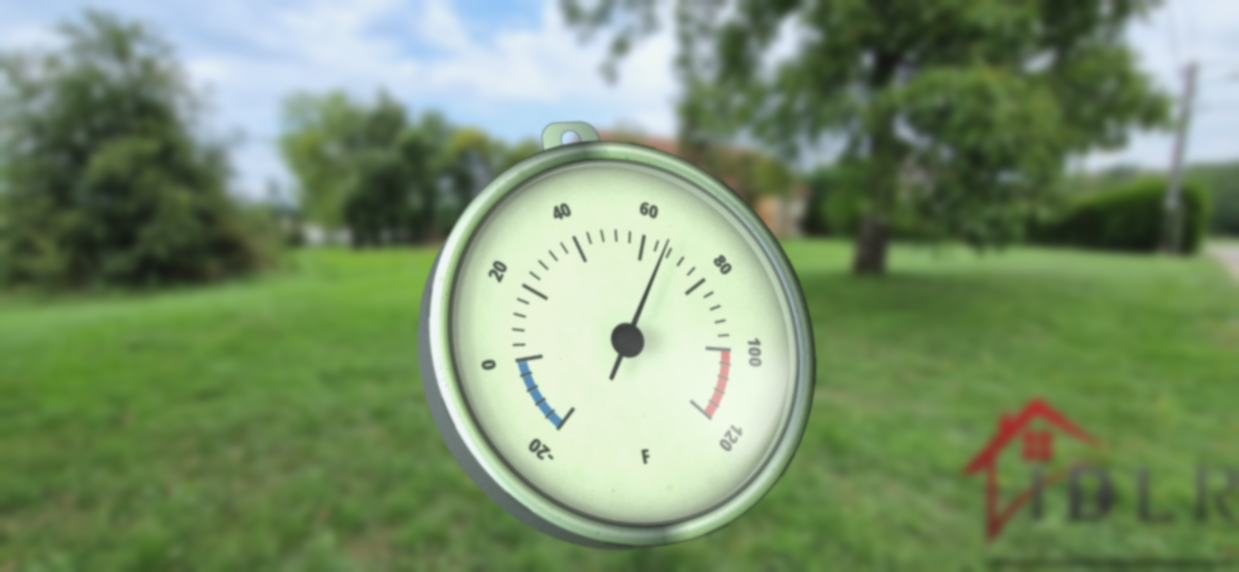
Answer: 66 (°F)
